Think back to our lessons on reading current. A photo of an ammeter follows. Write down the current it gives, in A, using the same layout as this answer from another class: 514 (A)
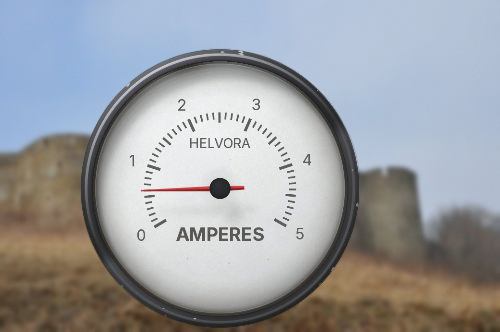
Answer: 0.6 (A)
